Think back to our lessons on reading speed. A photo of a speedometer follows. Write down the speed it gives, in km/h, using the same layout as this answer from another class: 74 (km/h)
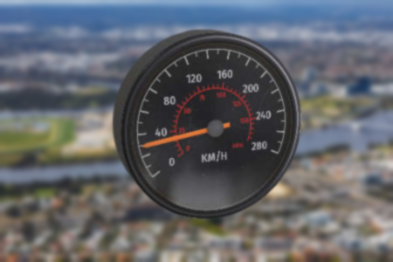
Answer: 30 (km/h)
